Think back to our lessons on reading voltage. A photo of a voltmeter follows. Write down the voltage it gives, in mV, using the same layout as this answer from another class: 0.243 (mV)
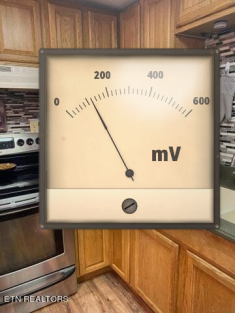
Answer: 120 (mV)
